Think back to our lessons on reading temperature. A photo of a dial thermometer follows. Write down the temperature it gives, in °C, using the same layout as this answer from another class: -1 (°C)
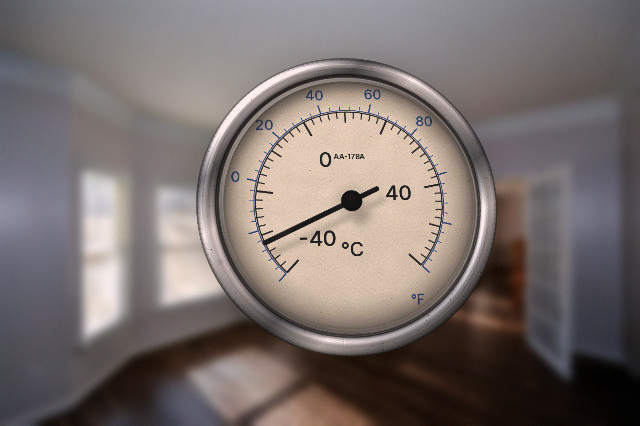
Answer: -32 (°C)
